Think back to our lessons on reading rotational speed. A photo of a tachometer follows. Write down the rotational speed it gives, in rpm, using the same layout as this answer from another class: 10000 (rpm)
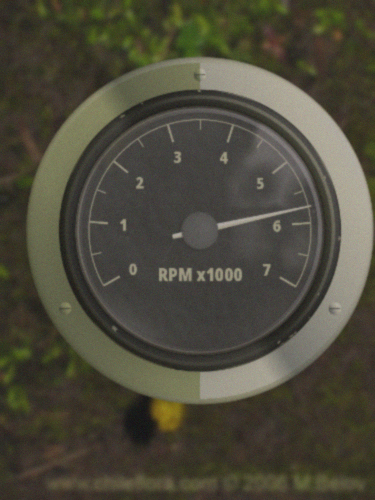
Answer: 5750 (rpm)
